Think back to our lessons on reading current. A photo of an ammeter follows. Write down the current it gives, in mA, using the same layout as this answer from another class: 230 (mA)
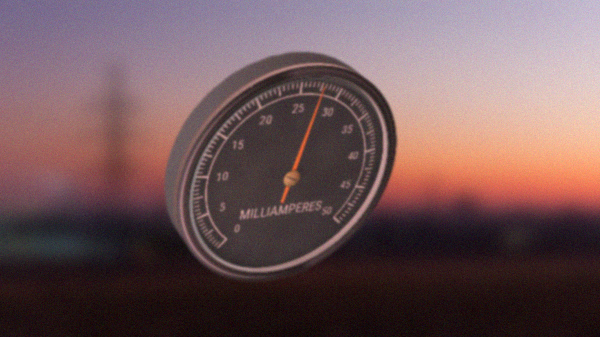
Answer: 27.5 (mA)
